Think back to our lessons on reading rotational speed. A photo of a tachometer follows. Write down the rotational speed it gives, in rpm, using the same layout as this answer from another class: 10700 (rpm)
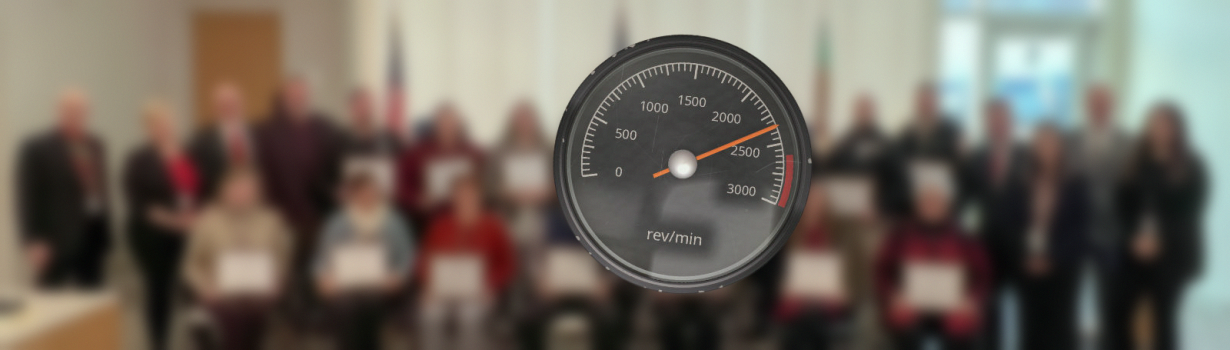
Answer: 2350 (rpm)
